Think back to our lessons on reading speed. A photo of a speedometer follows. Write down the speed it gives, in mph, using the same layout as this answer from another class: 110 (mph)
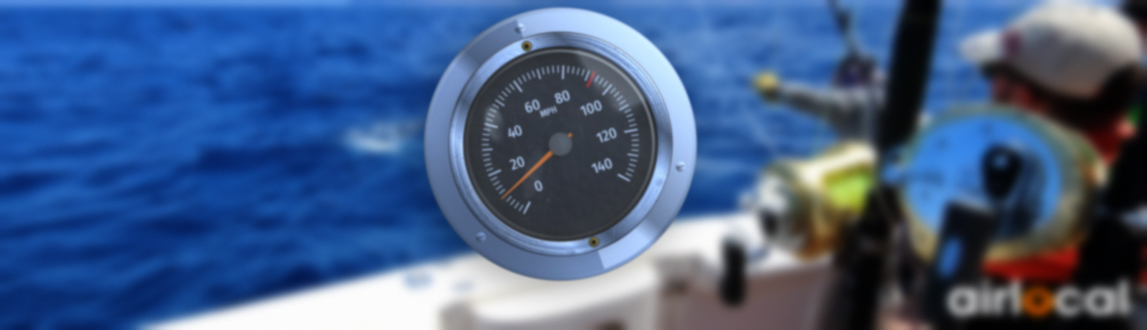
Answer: 10 (mph)
